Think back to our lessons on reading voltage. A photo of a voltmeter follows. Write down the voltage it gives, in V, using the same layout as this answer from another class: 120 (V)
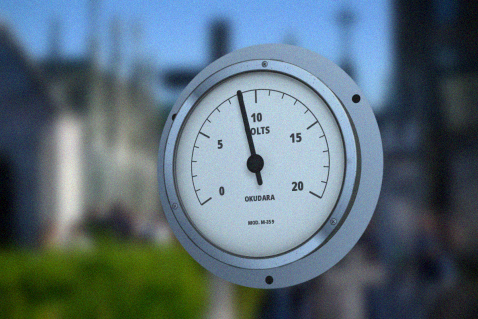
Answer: 9 (V)
